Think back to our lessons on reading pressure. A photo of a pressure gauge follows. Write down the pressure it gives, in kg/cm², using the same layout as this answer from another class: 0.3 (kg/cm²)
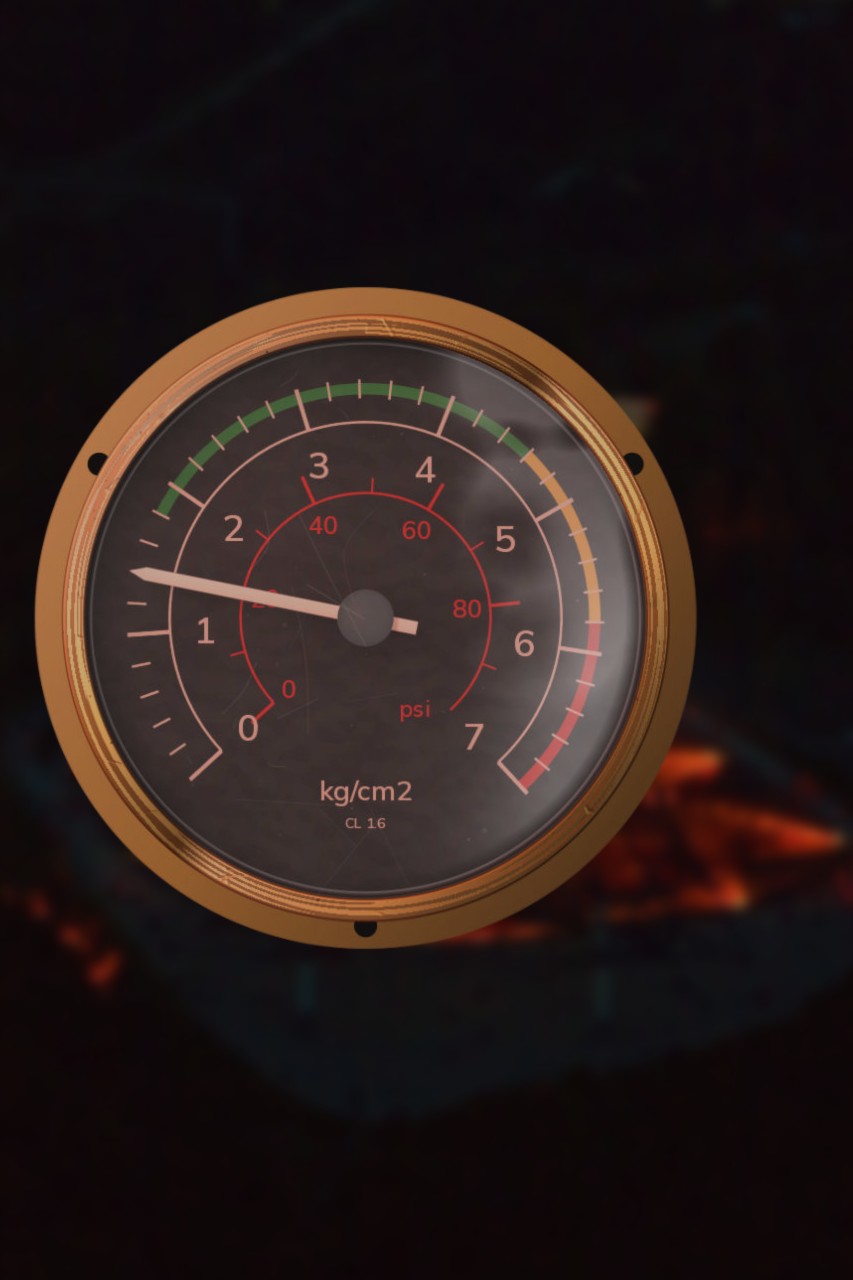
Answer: 1.4 (kg/cm²)
